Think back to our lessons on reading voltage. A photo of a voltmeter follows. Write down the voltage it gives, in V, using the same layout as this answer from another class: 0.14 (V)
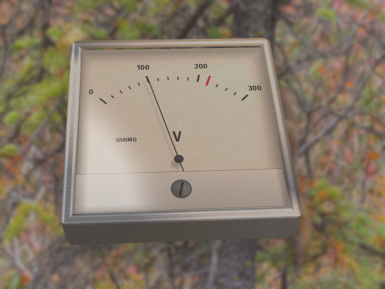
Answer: 100 (V)
